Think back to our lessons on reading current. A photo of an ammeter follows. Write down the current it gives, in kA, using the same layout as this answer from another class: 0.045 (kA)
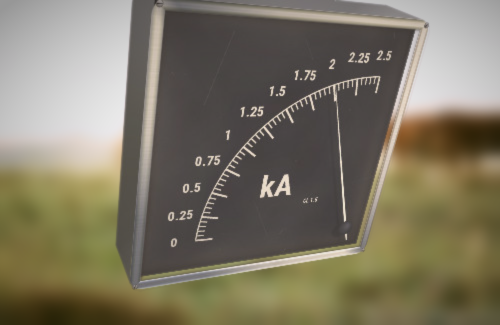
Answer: 2 (kA)
